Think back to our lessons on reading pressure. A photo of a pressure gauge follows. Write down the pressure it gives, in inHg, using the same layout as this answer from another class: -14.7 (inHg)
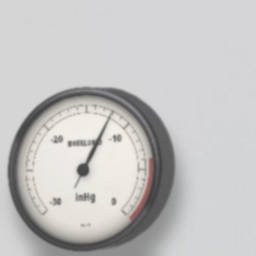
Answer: -12 (inHg)
